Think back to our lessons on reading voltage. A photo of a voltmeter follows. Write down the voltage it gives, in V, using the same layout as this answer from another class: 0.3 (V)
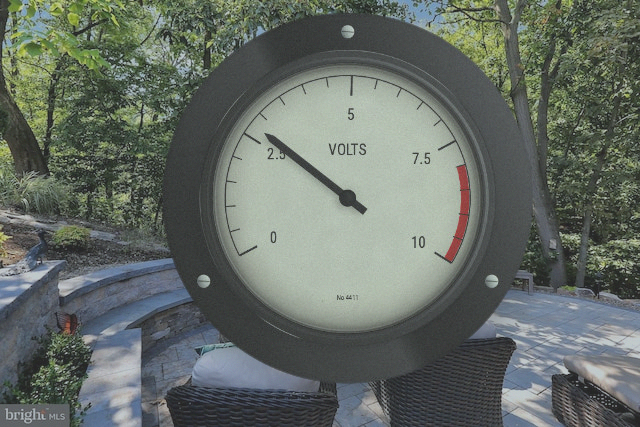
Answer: 2.75 (V)
